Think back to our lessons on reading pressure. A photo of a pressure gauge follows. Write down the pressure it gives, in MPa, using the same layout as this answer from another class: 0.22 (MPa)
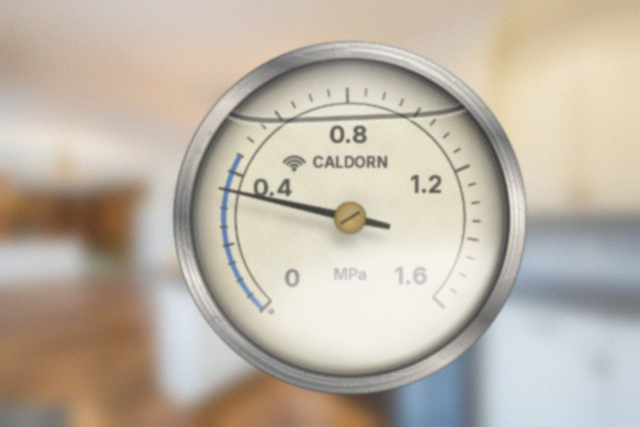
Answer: 0.35 (MPa)
